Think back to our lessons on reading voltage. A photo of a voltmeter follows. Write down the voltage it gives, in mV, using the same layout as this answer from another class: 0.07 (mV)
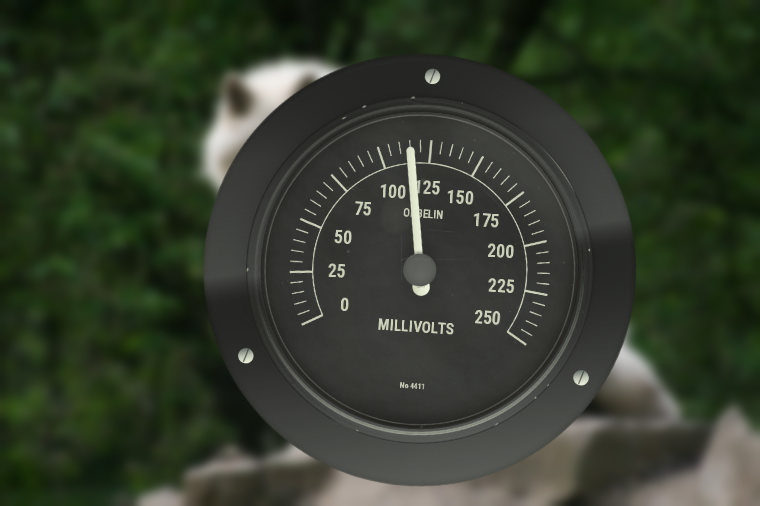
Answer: 115 (mV)
